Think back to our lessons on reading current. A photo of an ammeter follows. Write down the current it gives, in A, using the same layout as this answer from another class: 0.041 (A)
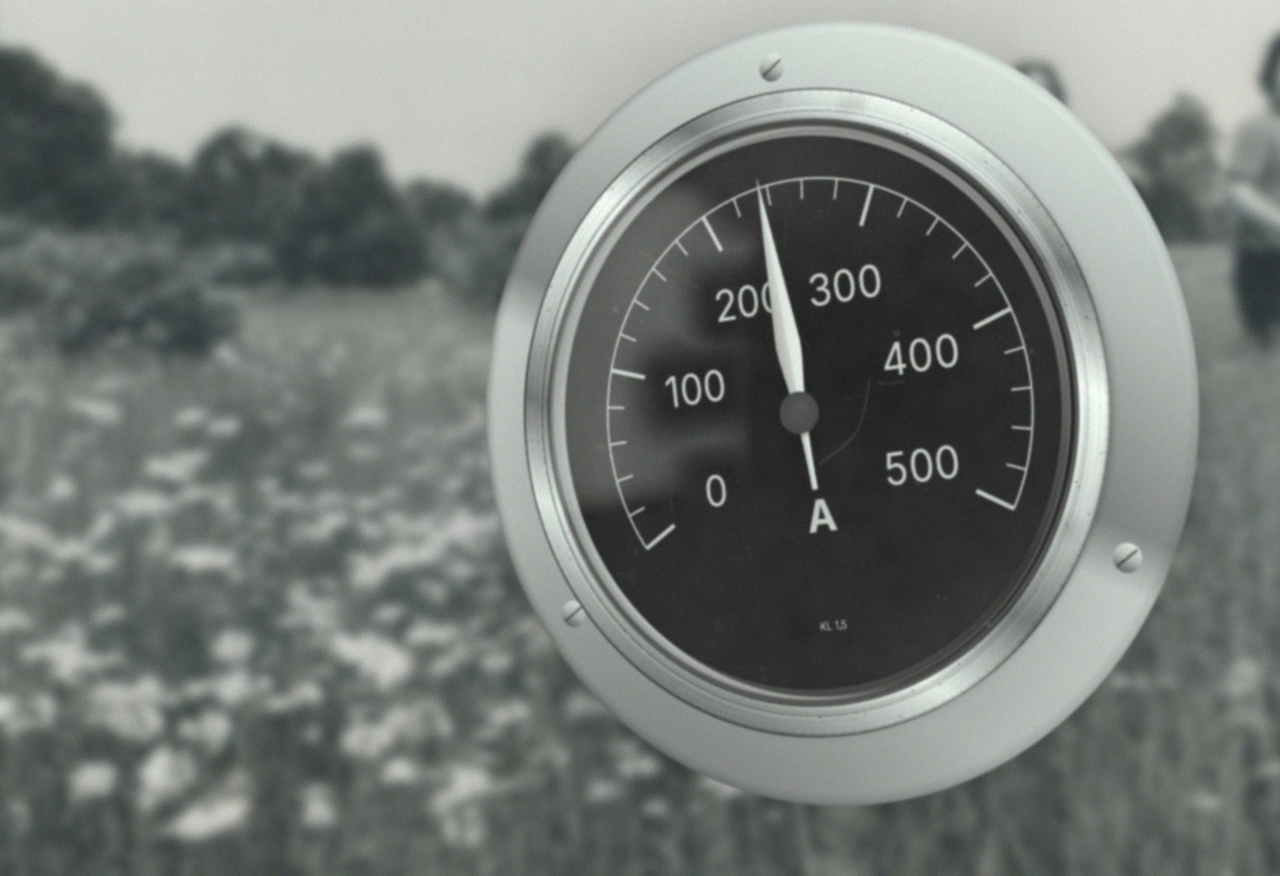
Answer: 240 (A)
